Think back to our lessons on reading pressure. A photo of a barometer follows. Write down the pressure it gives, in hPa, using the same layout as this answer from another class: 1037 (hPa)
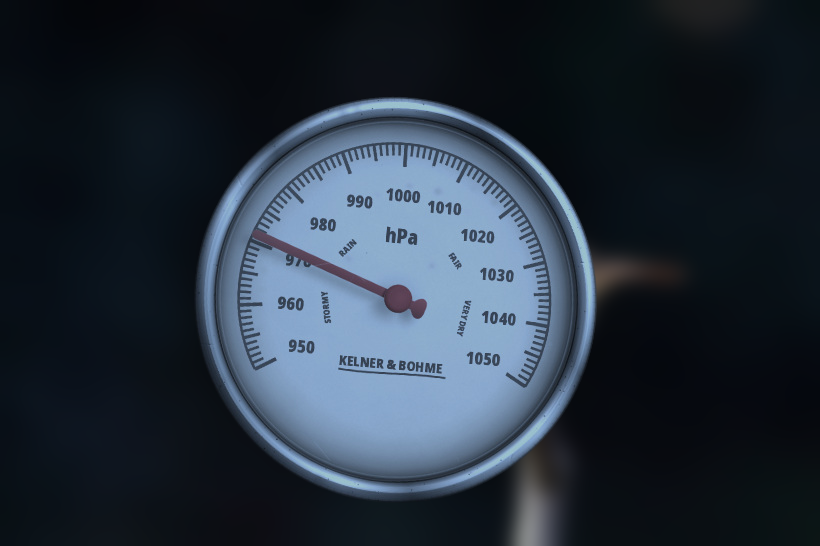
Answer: 971 (hPa)
